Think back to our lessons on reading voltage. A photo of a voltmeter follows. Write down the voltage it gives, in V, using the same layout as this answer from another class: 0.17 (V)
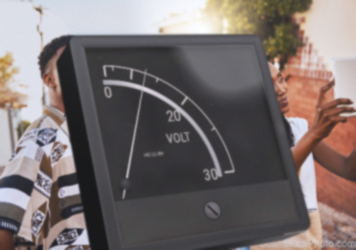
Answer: 12.5 (V)
